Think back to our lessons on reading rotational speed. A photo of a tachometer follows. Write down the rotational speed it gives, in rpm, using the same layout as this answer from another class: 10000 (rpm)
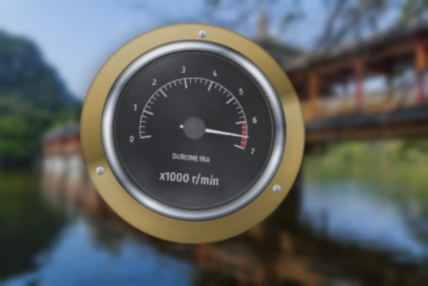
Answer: 6600 (rpm)
